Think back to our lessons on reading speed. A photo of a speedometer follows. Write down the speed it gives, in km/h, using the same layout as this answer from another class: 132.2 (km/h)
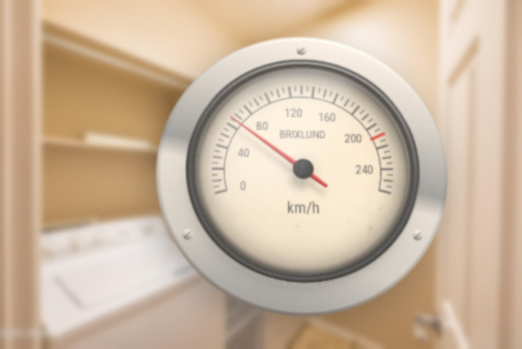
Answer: 65 (km/h)
